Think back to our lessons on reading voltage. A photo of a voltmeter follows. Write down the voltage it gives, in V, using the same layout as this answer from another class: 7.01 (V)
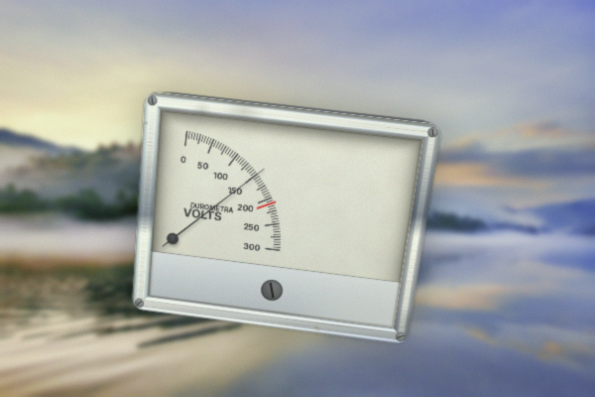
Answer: 150 (V)
